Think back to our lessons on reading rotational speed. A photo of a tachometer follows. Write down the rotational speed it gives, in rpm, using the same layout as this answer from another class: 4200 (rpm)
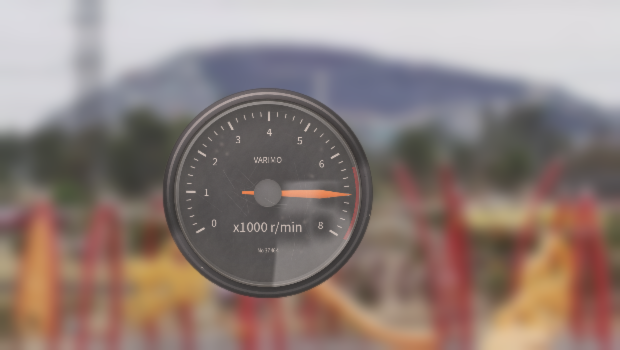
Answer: 7000 (rpm)
